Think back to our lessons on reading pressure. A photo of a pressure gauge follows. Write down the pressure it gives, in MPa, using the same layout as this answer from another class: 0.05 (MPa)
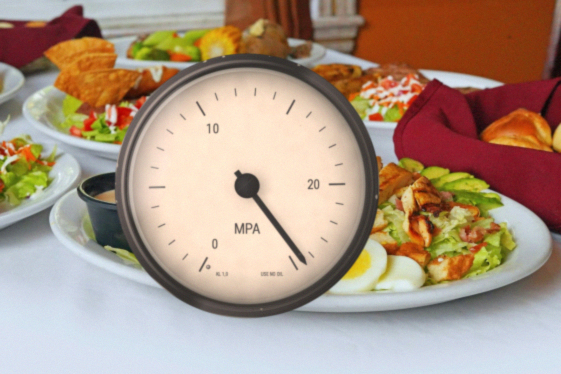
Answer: 24.5 (MPa)
